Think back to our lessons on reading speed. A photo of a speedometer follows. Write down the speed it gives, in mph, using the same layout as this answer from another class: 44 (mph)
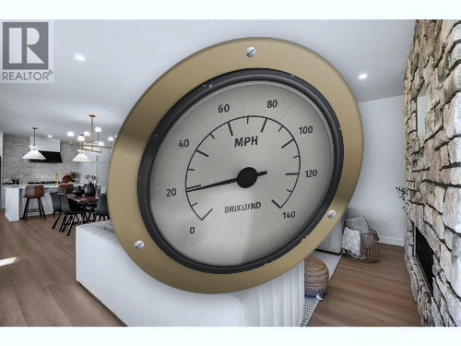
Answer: 20 (mph)
